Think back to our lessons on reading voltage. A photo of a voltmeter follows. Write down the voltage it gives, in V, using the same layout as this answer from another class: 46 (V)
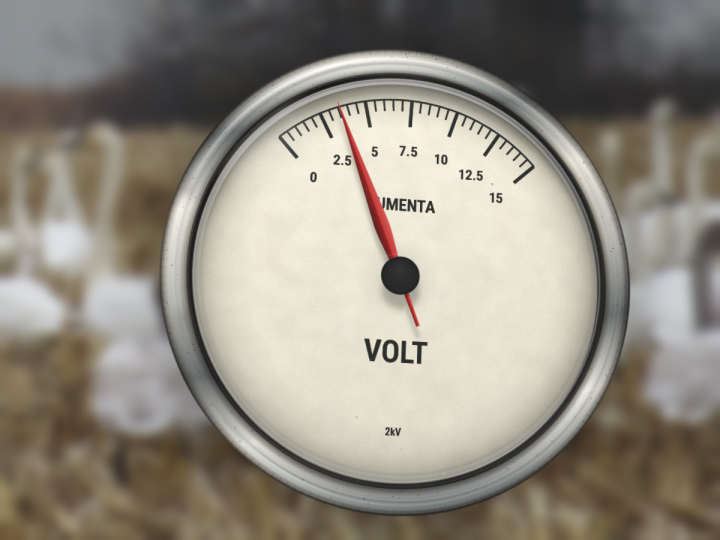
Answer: 3.5 (V)
